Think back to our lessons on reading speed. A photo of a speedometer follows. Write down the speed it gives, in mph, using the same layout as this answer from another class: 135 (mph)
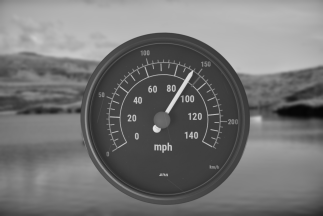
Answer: 90 (mph)
